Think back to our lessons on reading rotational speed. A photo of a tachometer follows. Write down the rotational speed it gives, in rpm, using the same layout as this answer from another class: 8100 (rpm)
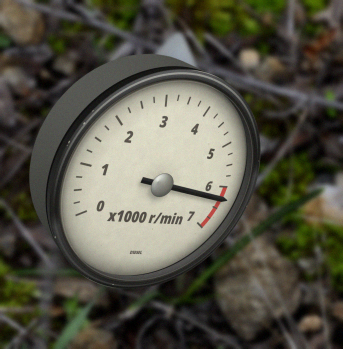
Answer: 6250 (rpm)
